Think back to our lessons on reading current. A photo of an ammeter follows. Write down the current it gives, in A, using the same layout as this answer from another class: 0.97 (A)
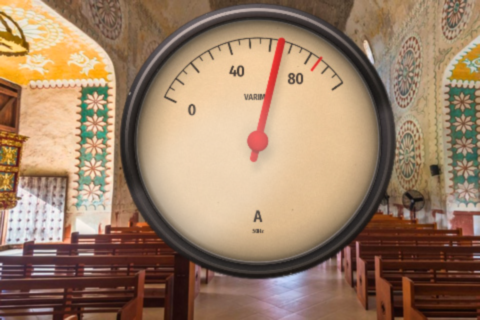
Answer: 65 (A)
